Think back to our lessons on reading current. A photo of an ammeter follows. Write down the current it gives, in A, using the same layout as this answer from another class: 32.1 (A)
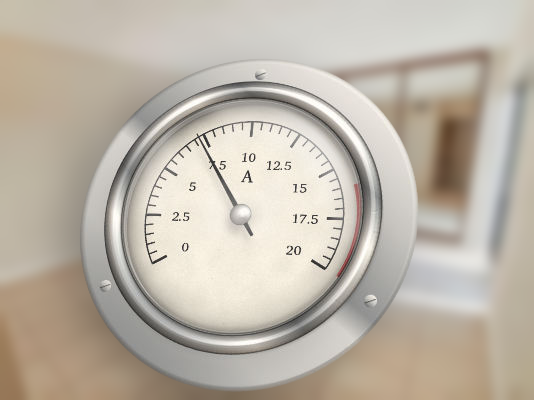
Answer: 7.25 (A)
